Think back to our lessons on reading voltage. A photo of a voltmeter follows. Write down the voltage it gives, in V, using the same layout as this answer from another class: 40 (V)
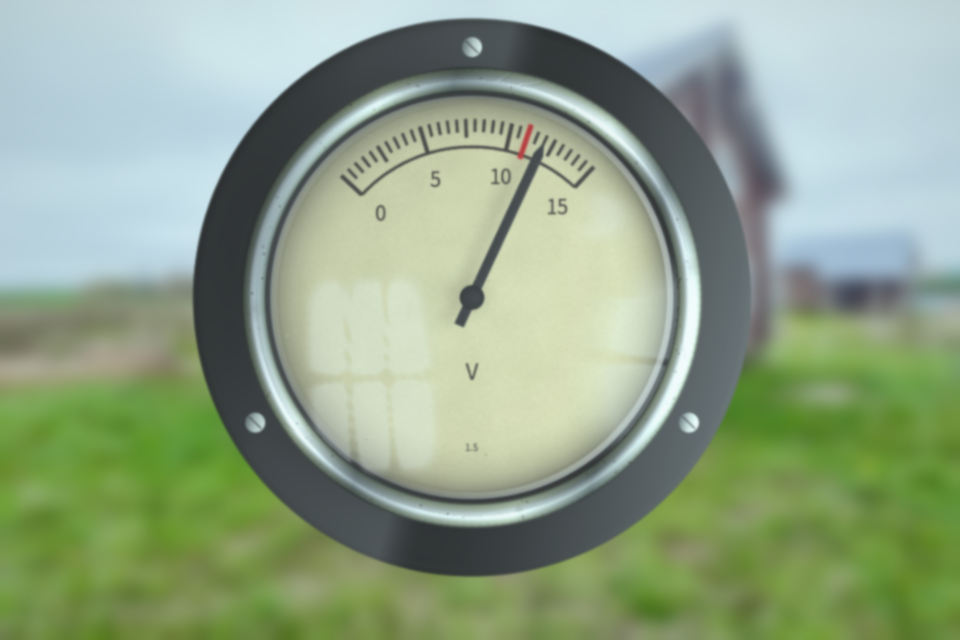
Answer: 12 (V)
